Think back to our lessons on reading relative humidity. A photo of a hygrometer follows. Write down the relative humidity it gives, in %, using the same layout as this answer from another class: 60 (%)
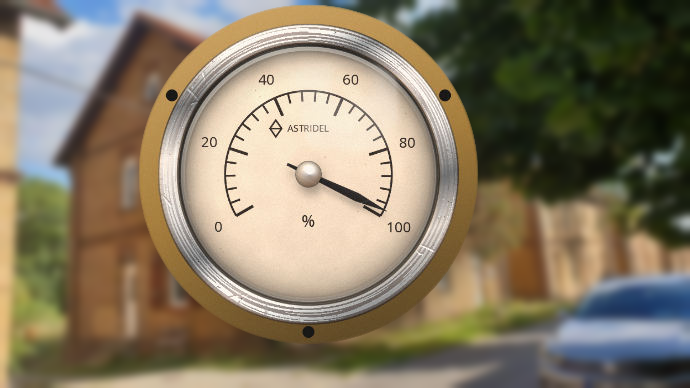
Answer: 98 (%)
